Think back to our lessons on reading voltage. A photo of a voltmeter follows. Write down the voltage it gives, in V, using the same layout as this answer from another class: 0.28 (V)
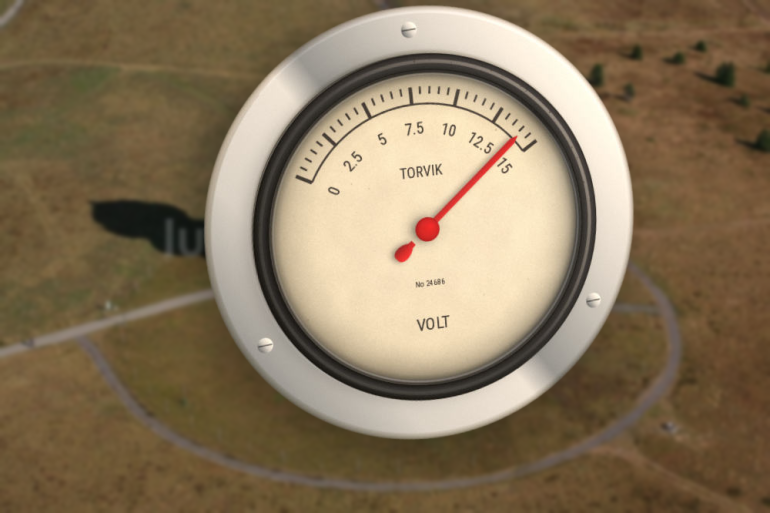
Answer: 14 (V)
